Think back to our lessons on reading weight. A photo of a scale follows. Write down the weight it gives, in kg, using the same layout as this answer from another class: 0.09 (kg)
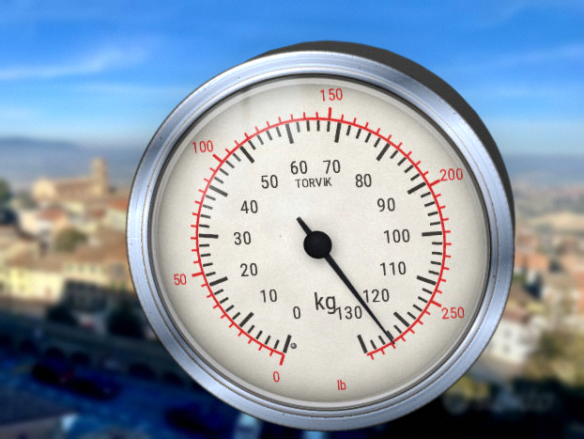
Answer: 124 (kg)
